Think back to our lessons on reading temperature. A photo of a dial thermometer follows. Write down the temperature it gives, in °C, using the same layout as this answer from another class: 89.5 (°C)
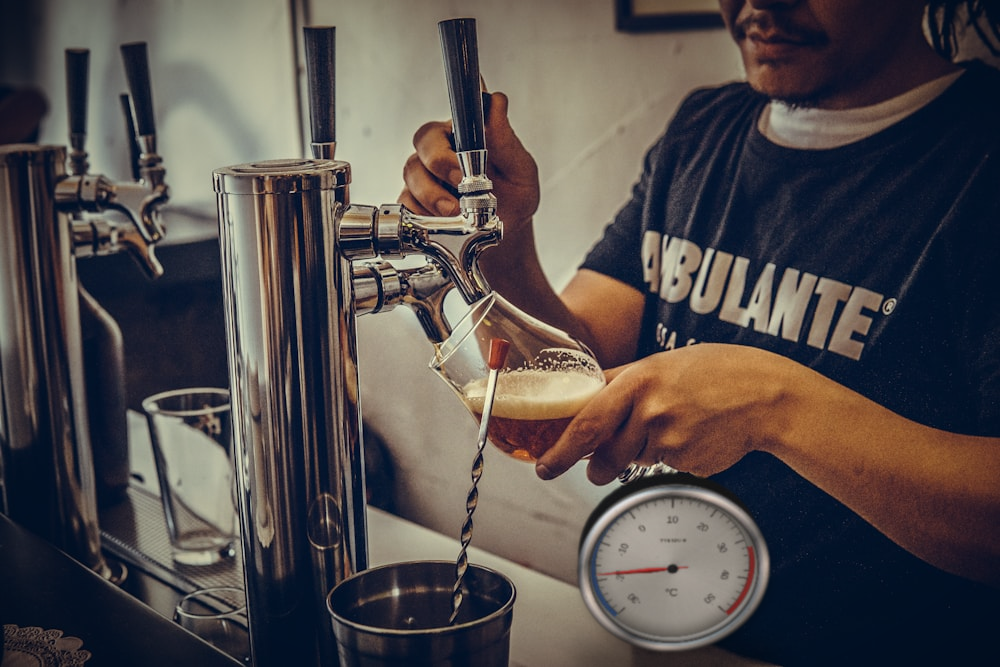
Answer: -18 (°C)
